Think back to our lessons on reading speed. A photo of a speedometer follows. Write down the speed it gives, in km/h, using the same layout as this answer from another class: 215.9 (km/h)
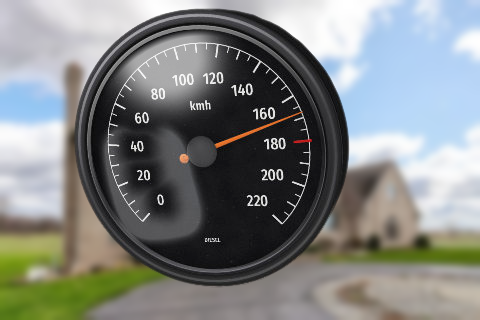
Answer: 167.5 (km/h)
